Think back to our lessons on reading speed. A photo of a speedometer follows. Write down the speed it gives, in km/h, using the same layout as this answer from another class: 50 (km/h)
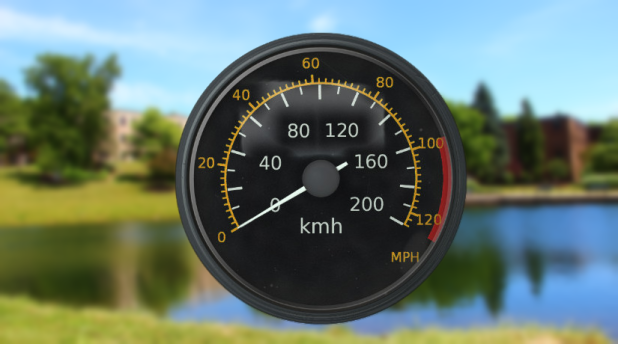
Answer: 0 (km/h)
